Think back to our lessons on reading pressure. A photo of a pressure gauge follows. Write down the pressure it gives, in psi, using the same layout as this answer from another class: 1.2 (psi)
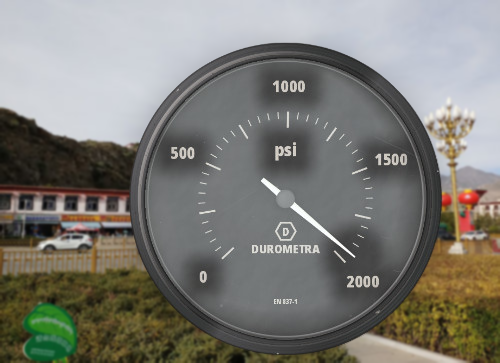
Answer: 1950 (psi)
